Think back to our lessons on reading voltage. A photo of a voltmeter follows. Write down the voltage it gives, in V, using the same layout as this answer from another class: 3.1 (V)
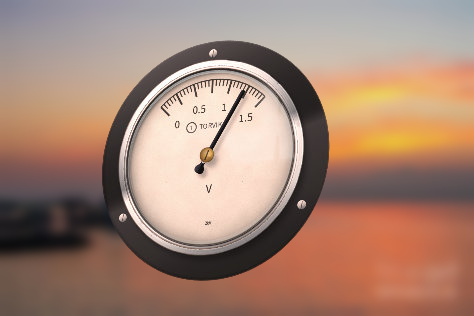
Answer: 1.25 (V)
